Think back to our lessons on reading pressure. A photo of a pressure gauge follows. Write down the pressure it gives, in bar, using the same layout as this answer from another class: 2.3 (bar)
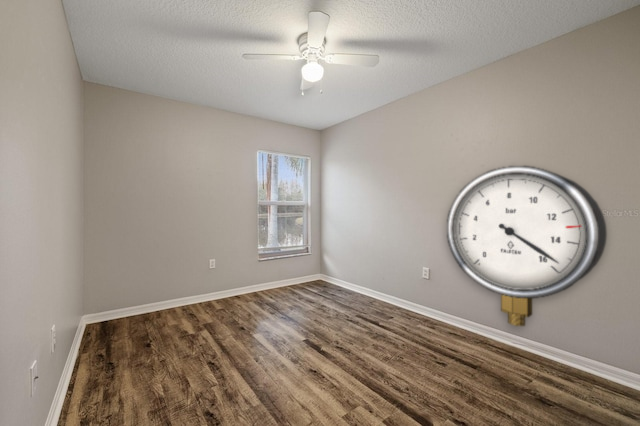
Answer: 15.5 (bar)
